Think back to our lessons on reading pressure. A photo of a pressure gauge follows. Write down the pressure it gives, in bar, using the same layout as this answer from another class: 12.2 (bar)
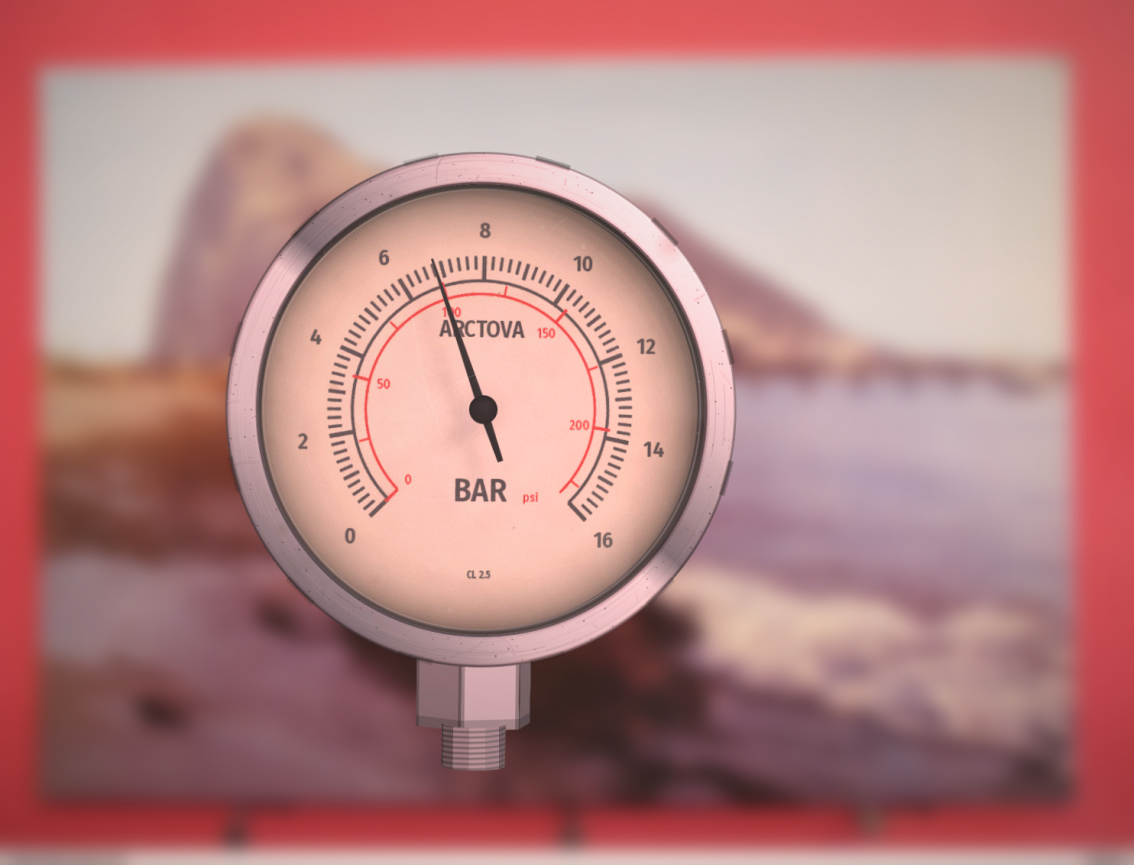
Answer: 6.8 (bar)
